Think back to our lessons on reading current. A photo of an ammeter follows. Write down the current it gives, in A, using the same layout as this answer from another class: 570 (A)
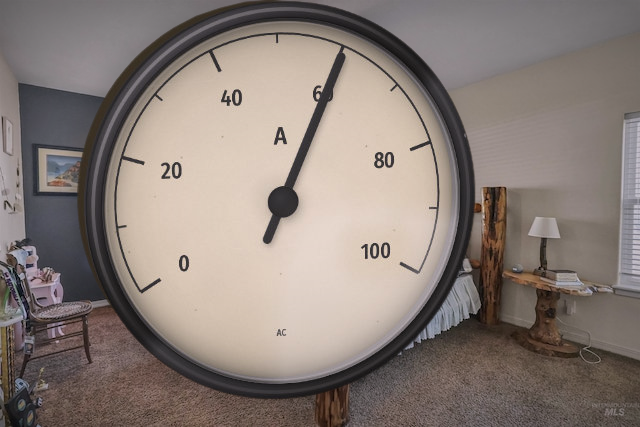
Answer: 60 (A)
